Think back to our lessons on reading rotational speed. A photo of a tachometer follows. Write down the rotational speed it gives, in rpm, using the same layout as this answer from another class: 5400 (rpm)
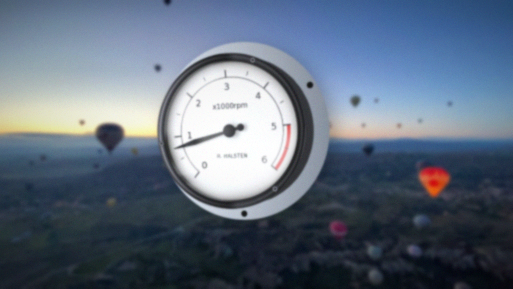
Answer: 750 (rpm)
